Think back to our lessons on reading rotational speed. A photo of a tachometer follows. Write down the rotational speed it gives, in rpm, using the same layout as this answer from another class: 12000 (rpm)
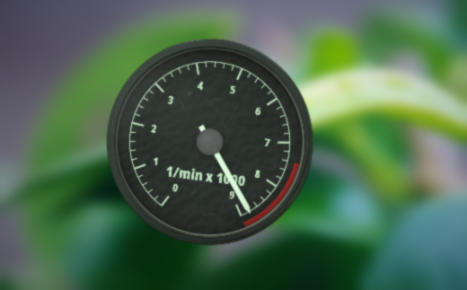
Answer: 8800 (rpm)
